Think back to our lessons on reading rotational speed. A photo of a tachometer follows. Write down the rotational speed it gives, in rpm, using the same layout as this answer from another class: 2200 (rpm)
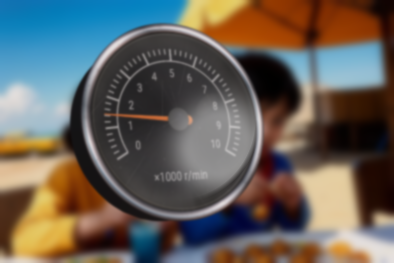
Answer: 1400 (rpm)
